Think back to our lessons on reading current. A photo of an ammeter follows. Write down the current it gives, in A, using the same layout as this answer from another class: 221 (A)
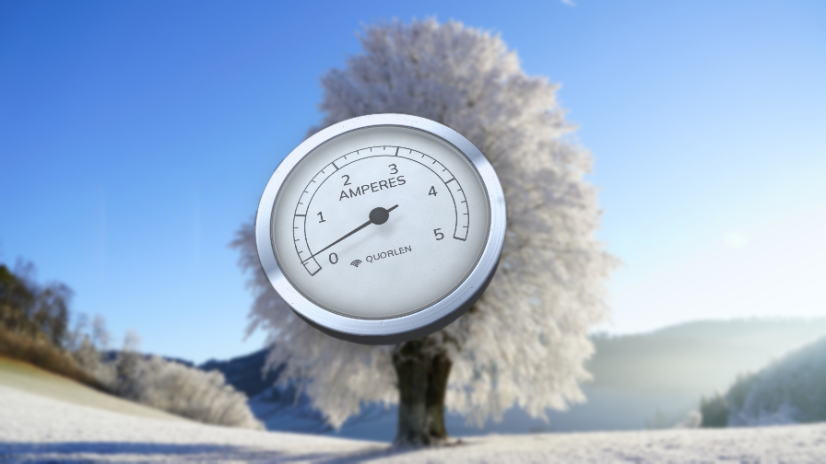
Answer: 0.2 (A)
